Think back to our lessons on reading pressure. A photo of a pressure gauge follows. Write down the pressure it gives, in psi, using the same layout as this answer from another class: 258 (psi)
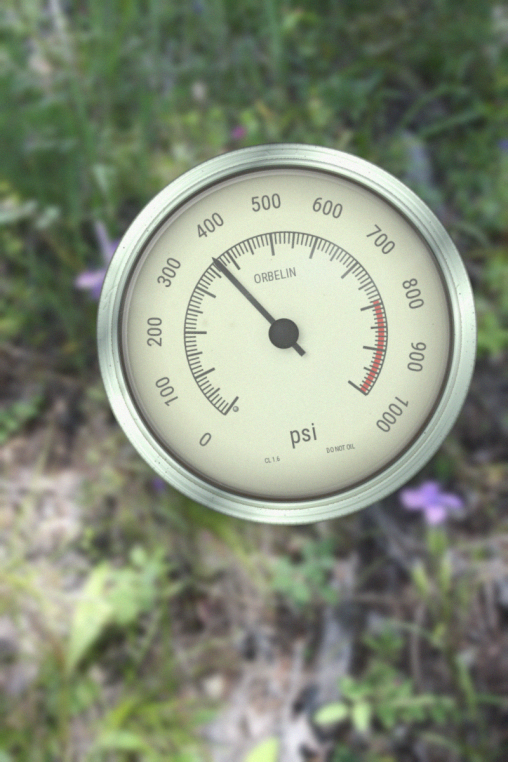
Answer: 370 (psi)
